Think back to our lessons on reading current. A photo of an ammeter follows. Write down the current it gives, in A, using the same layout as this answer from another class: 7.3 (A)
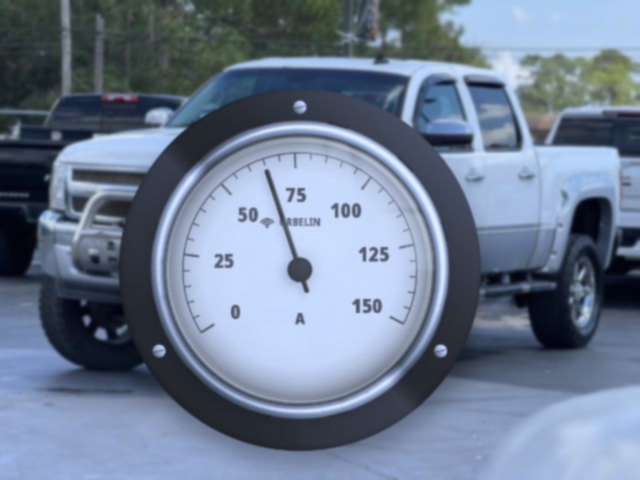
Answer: 65 (A)
